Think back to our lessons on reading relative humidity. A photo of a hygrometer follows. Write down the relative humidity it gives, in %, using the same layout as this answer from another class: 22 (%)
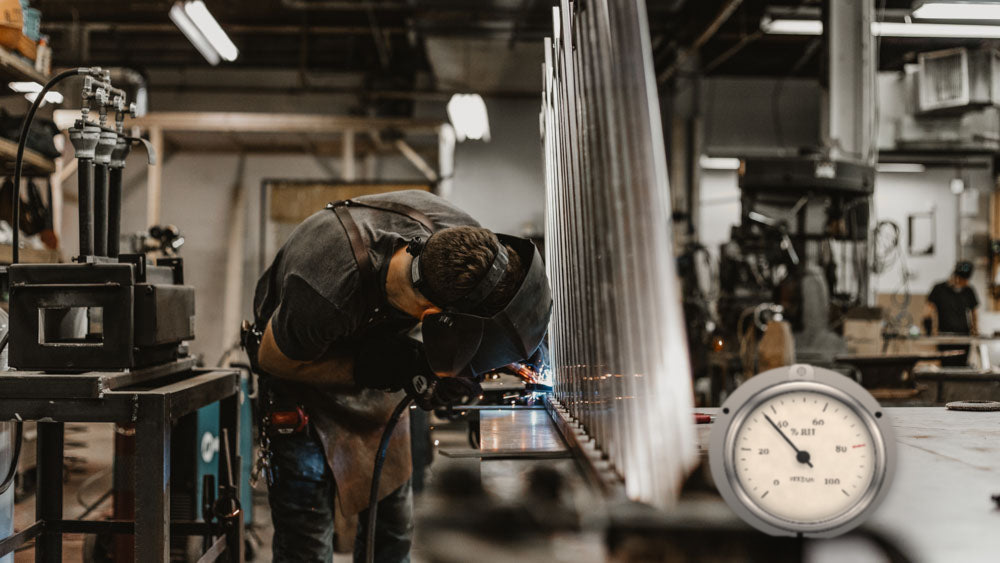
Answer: 36 (%)
